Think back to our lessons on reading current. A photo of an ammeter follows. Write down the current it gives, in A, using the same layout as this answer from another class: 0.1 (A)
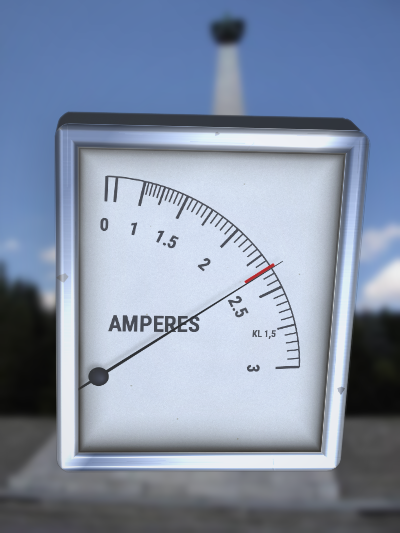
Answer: 2.35 (A)
